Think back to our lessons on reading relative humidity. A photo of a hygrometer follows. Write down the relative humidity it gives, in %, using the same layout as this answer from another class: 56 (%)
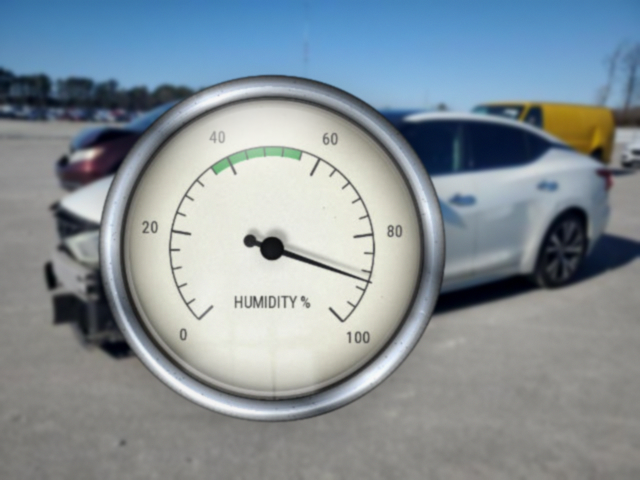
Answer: 90 (%)
